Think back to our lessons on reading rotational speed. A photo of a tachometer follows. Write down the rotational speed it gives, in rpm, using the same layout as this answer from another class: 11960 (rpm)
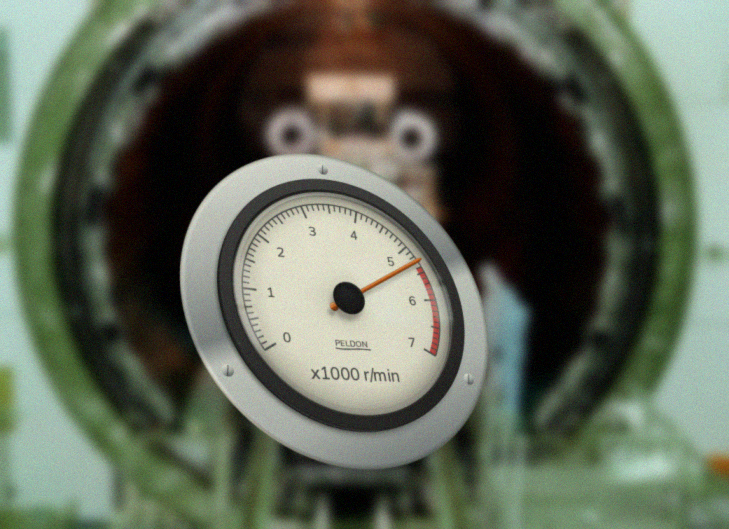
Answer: 5300 (rpm)
